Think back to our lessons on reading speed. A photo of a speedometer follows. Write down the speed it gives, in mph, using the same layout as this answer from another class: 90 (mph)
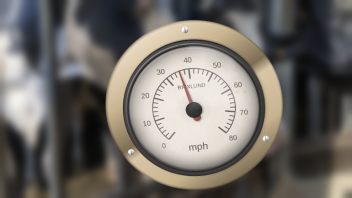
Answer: 36 (mph)
